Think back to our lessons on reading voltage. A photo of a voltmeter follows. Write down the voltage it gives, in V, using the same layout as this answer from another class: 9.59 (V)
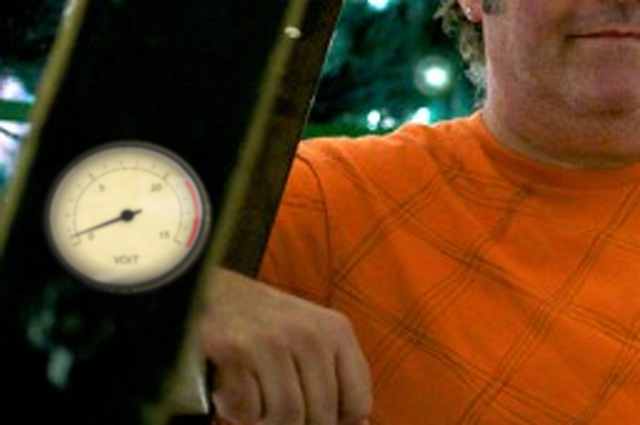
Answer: 0.5 (V)
